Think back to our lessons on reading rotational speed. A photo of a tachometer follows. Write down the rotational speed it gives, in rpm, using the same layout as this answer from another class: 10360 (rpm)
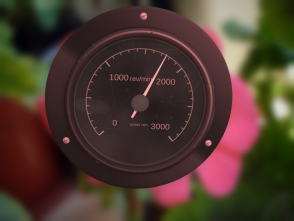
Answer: 1750 (rpm)
